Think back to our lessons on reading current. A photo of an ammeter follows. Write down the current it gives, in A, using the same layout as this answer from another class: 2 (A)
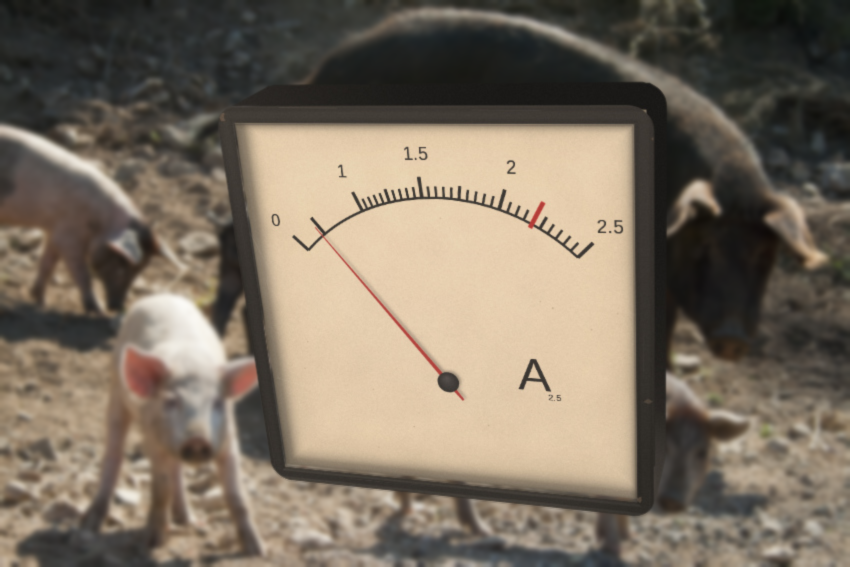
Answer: 0.5 (A)
